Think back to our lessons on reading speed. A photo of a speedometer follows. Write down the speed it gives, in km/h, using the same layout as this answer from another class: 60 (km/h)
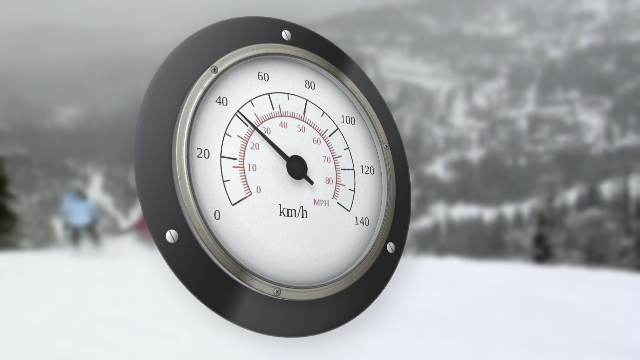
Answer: 40 (km/h)
